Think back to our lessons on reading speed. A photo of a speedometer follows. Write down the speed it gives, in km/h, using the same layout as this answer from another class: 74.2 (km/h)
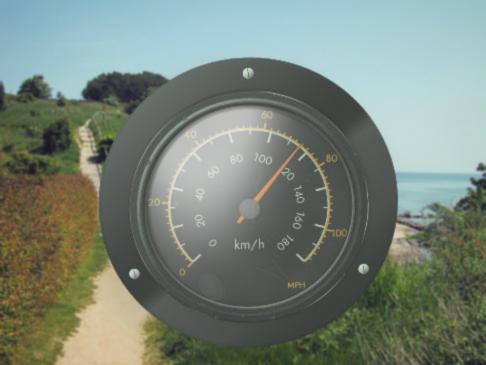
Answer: 115 (km/h)
